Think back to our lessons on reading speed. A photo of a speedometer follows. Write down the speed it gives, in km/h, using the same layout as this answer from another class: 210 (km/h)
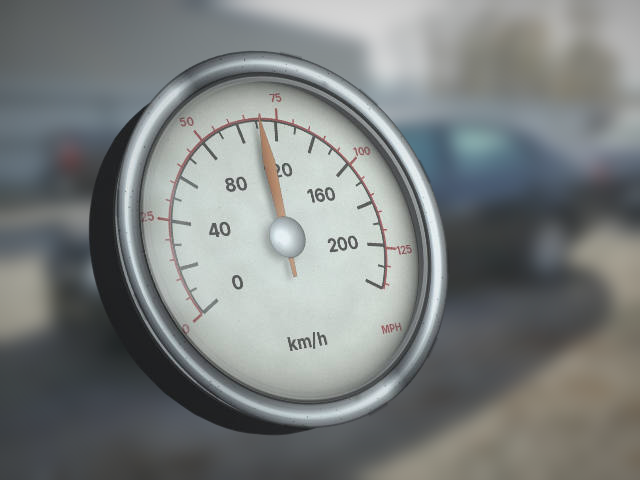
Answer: 110 (km/h)
